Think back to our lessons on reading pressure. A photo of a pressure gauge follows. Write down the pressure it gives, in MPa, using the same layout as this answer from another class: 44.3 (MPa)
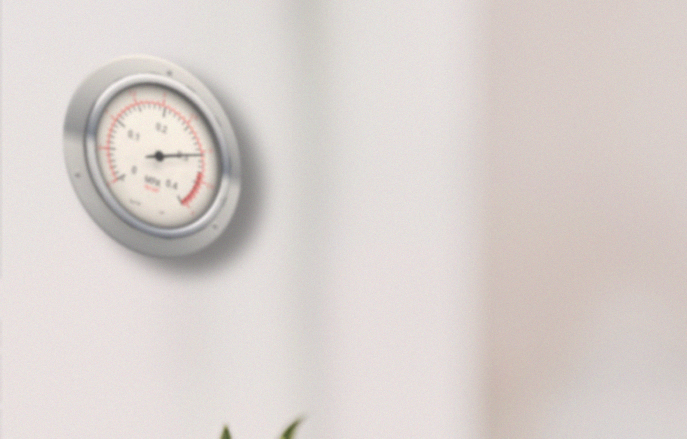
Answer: 0.3 (MPa)
